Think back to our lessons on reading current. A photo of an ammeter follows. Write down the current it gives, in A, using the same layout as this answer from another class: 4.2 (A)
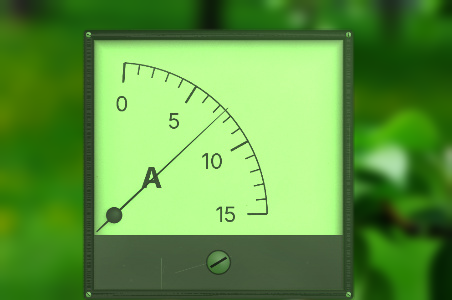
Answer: 7.5 (A)
